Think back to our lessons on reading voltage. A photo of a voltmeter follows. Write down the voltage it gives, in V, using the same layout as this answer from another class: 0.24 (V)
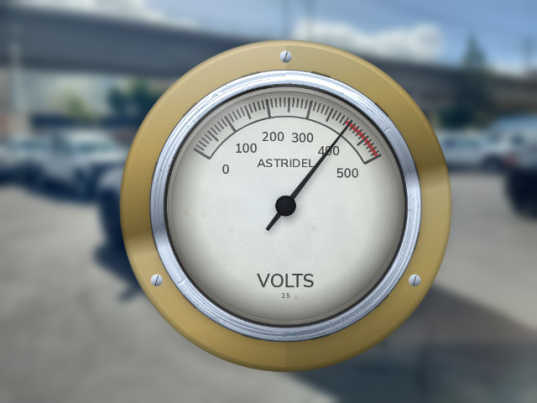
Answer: 400 (V)
